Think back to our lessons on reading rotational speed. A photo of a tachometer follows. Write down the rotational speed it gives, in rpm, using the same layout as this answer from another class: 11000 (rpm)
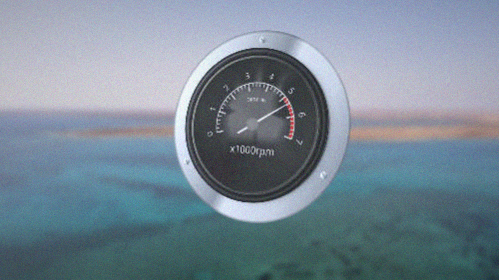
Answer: 5400 (rpm)
